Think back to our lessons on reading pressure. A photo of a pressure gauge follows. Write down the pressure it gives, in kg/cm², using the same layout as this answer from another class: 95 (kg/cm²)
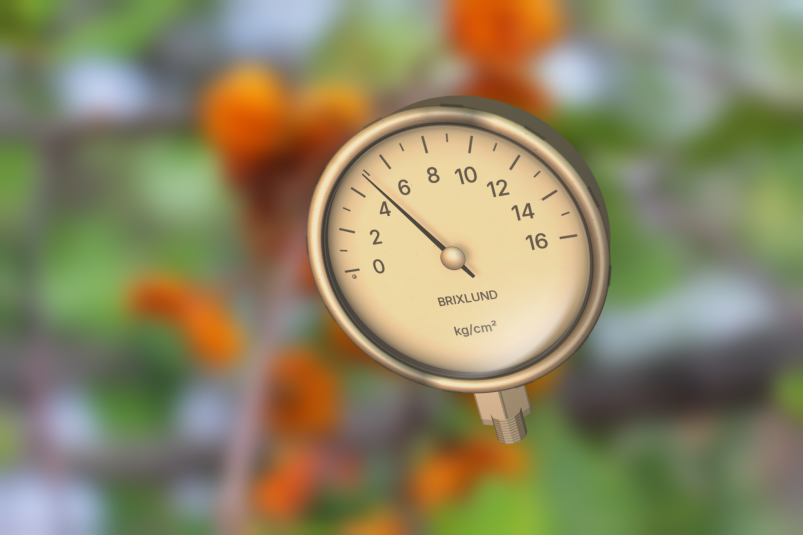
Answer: 5 (kg/cm²)
